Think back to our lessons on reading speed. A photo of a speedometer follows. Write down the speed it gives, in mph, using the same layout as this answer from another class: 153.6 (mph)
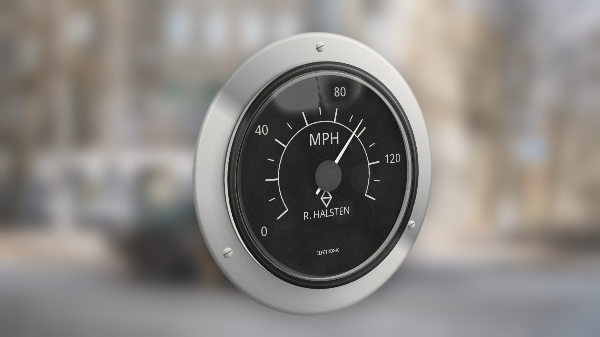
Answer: 95 (mph)
